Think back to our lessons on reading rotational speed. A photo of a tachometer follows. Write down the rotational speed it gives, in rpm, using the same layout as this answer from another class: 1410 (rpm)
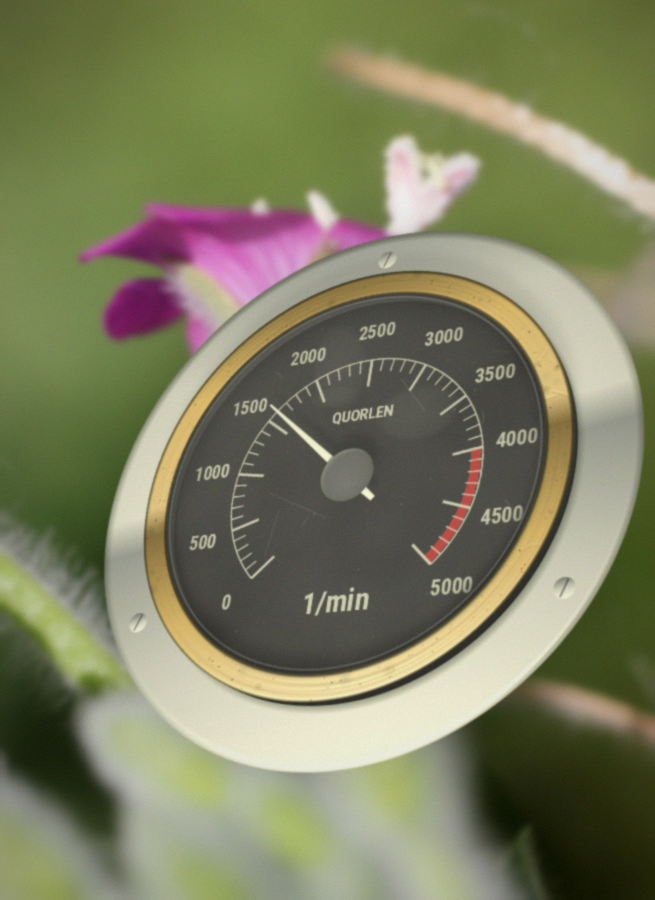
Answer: 1600 (rpm)
